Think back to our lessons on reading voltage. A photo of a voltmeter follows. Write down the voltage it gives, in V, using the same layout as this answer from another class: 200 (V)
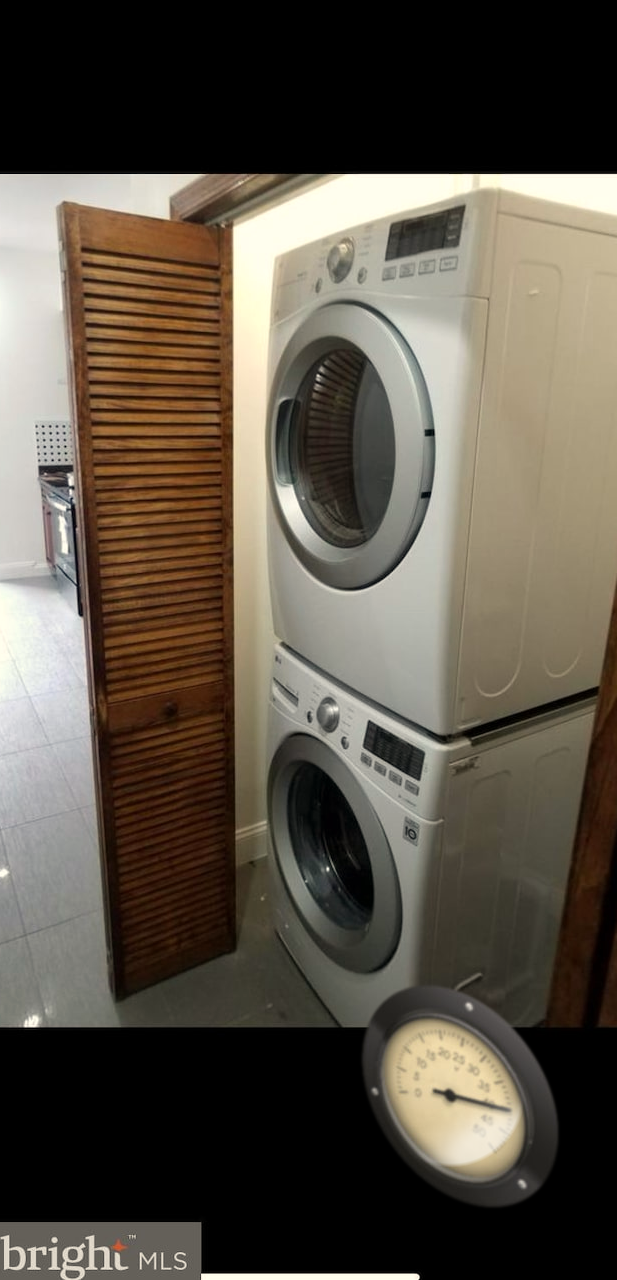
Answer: 40 (V)
